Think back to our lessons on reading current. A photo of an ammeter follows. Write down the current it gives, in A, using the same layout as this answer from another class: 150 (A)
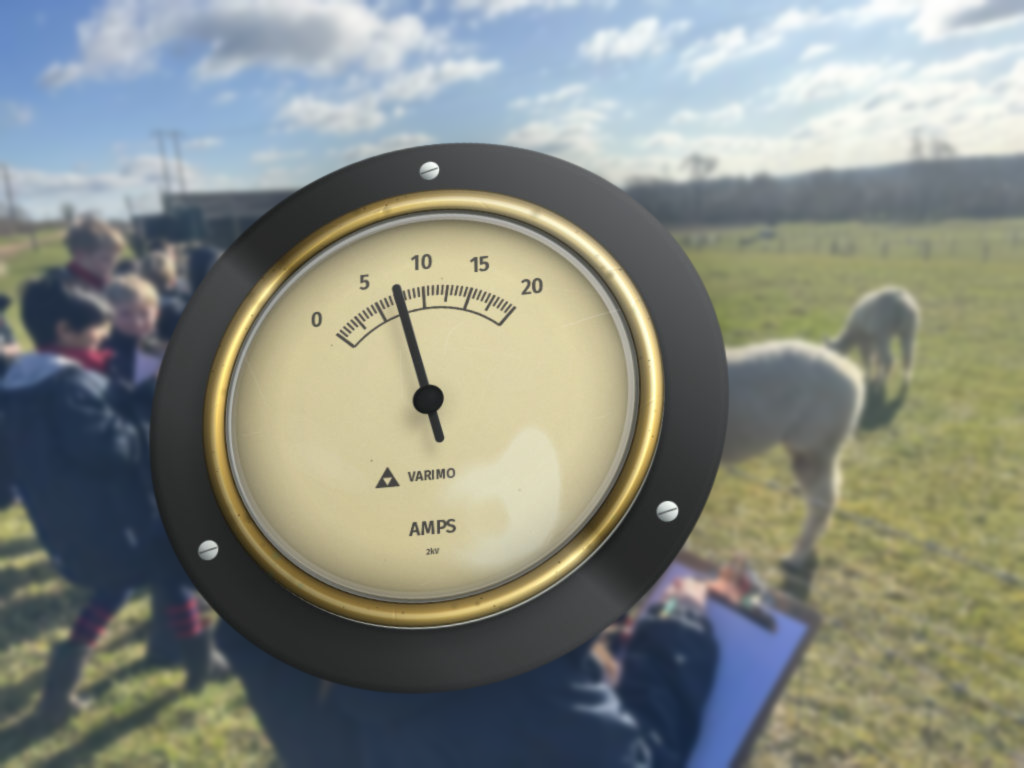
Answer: 7.5 (A)
